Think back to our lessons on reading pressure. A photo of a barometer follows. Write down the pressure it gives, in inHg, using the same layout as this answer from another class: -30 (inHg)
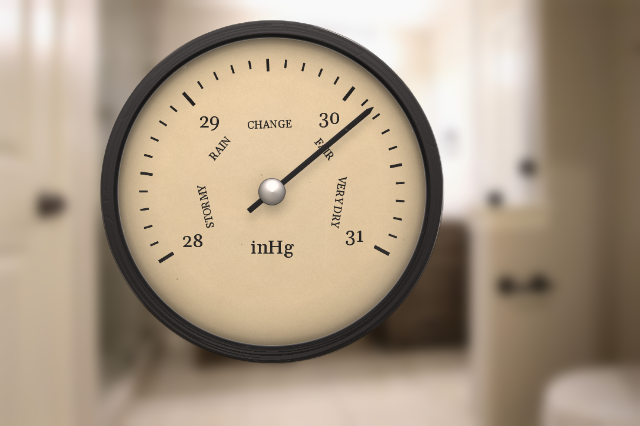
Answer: 30.15 (inHg)
